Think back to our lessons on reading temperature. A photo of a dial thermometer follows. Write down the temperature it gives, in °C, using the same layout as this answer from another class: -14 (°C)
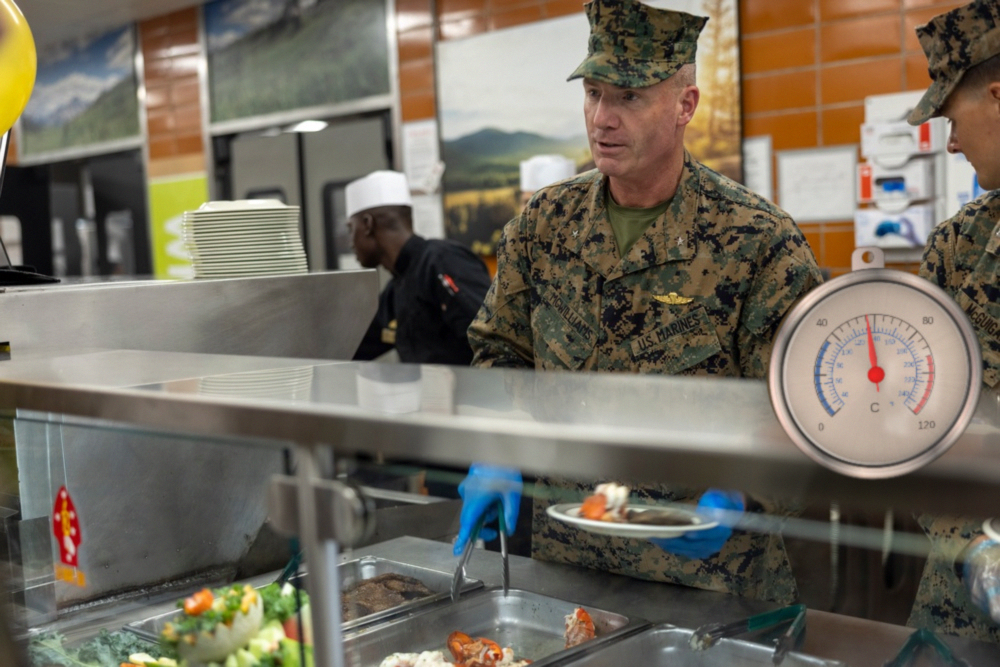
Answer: 56 (°C)
